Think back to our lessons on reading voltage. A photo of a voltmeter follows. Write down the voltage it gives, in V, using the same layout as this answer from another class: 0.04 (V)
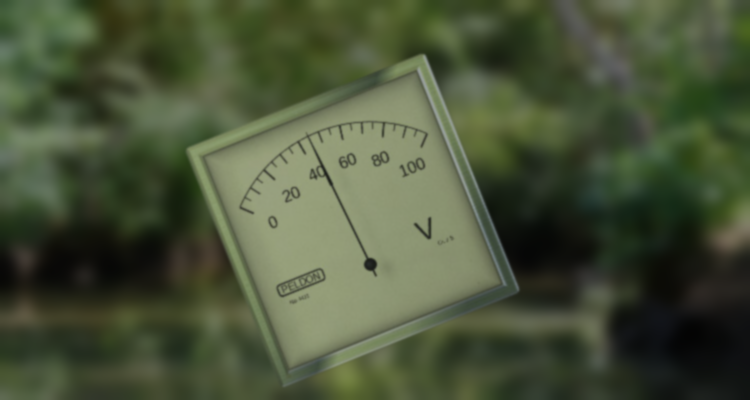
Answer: 45 (V)
